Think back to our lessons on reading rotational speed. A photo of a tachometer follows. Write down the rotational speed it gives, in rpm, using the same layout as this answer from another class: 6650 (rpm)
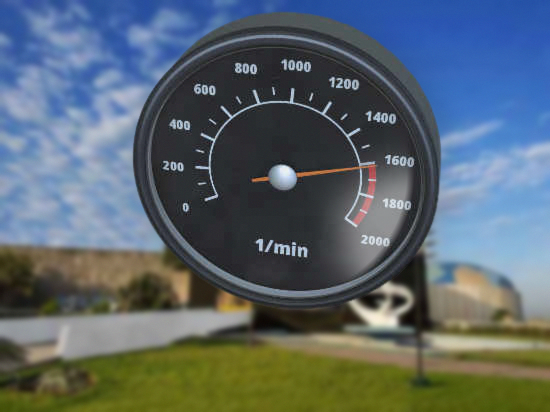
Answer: 1600 (rpm)
